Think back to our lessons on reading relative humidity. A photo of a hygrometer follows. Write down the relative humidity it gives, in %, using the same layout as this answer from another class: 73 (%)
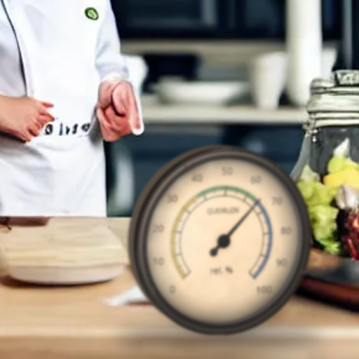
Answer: 65 (%)
